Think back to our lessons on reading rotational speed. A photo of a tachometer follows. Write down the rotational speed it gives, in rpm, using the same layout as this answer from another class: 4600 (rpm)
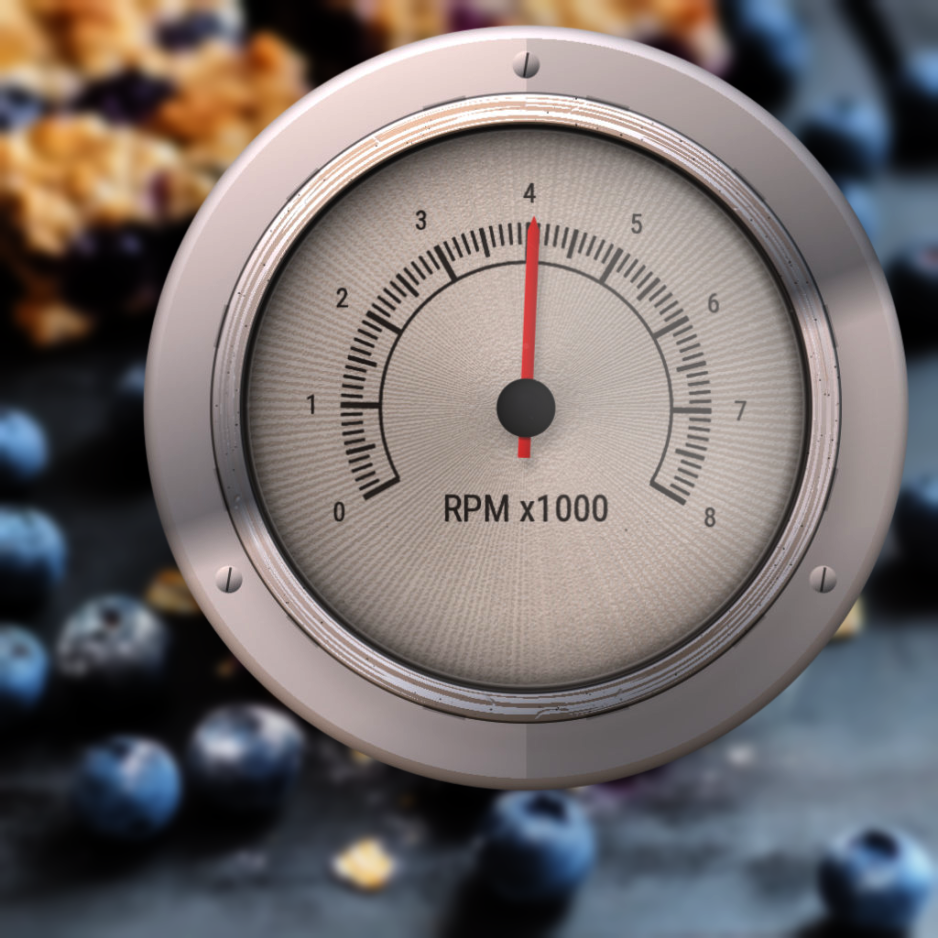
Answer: 4050 (rpm)
